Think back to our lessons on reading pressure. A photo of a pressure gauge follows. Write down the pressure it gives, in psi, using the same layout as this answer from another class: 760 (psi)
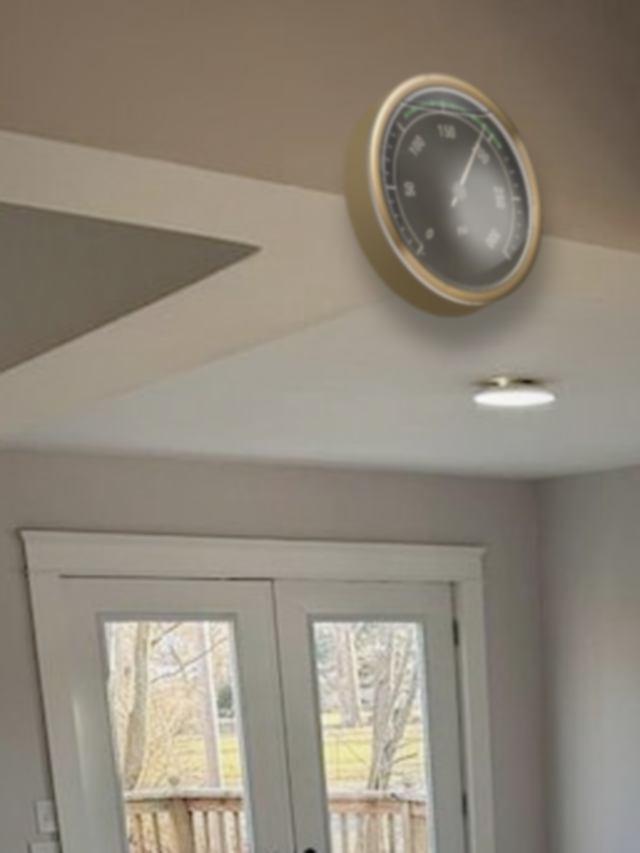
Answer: 190 (psi)
